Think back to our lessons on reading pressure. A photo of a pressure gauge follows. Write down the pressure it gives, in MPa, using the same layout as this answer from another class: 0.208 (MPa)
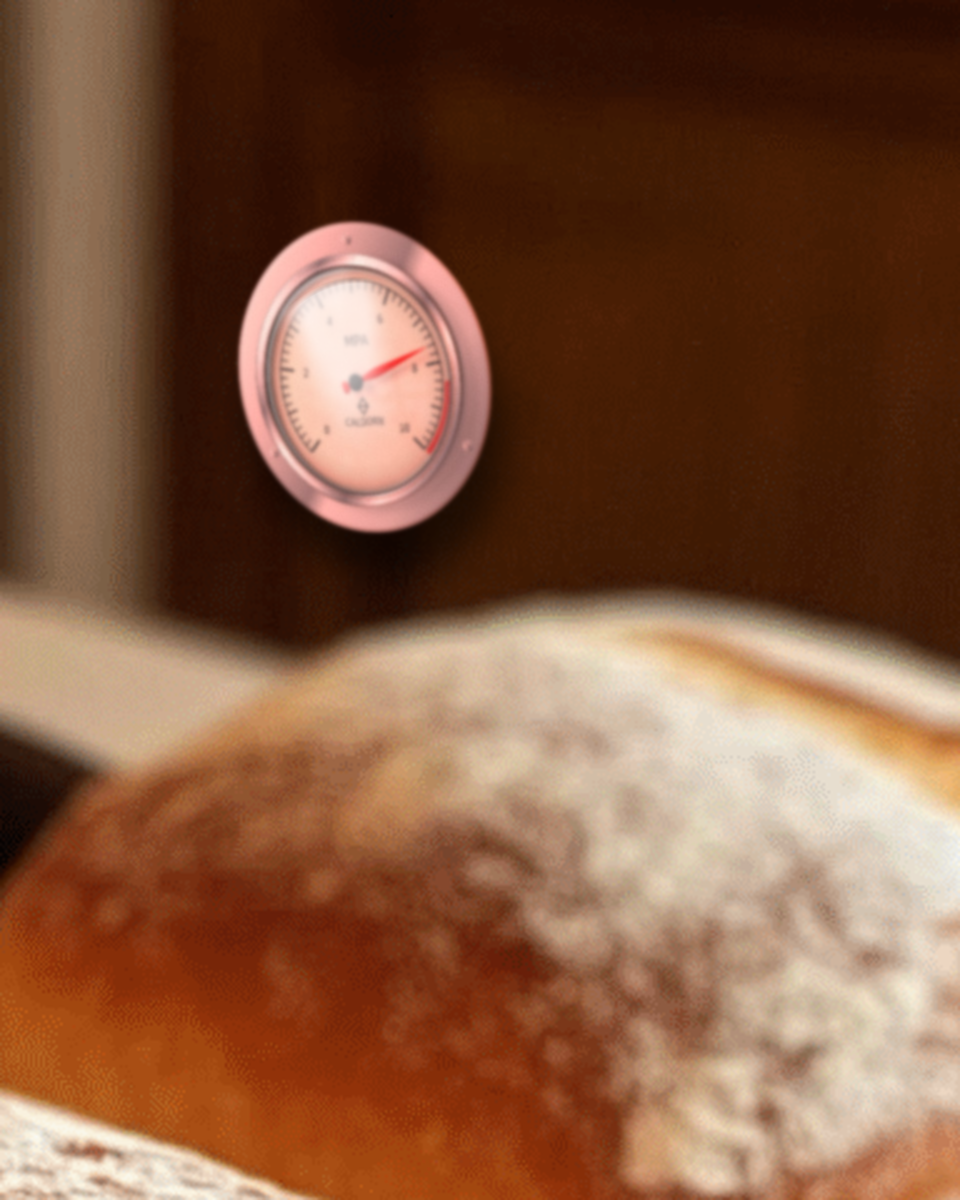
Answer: 7.6 (MPa)
